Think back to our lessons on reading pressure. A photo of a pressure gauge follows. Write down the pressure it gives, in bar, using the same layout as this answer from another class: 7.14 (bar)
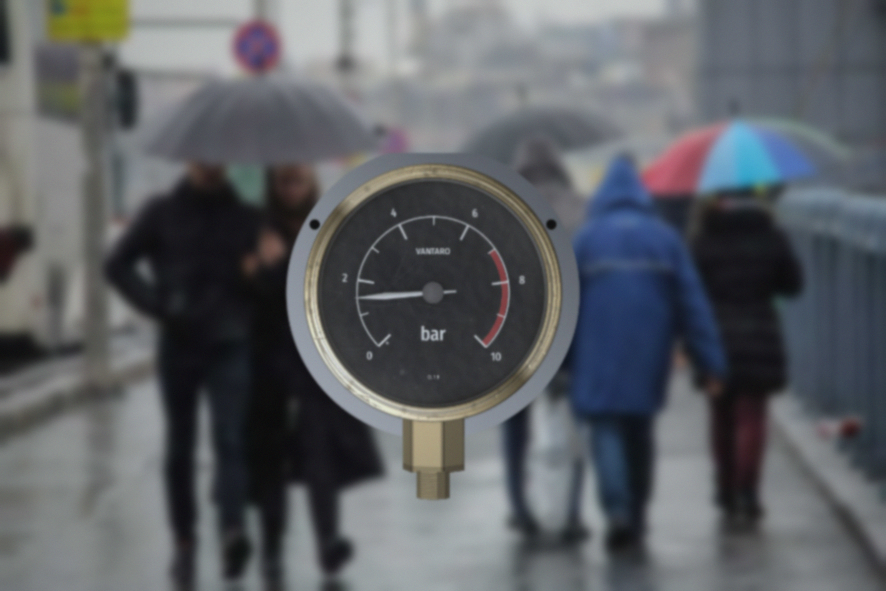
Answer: 1.5 (bar)
